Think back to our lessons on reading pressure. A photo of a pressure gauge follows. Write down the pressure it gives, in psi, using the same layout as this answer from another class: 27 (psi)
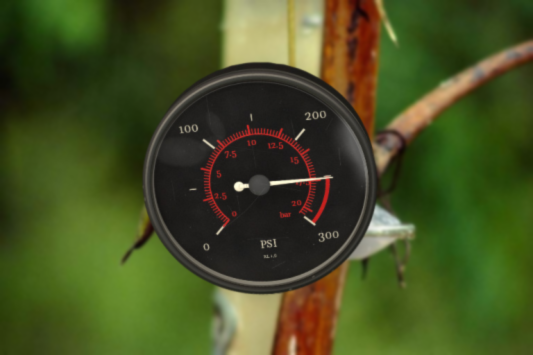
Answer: 250 (psi)
